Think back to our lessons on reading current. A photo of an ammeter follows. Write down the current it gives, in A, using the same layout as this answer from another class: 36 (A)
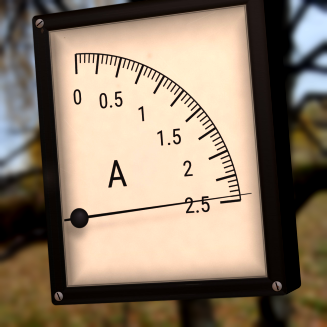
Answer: 2.45 (A)
